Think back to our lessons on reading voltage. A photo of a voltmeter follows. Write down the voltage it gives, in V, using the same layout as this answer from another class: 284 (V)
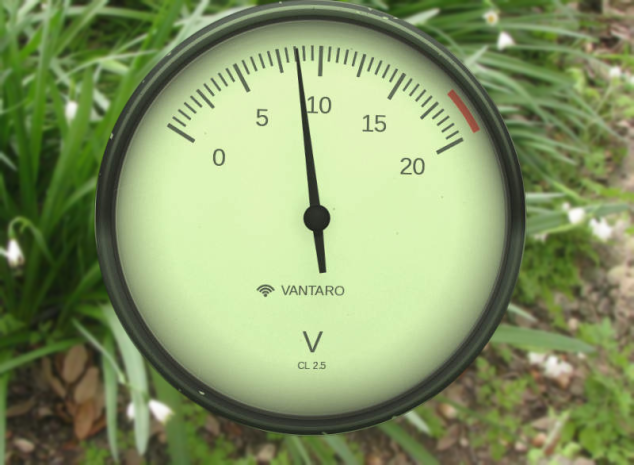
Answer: 8.5 (V)
